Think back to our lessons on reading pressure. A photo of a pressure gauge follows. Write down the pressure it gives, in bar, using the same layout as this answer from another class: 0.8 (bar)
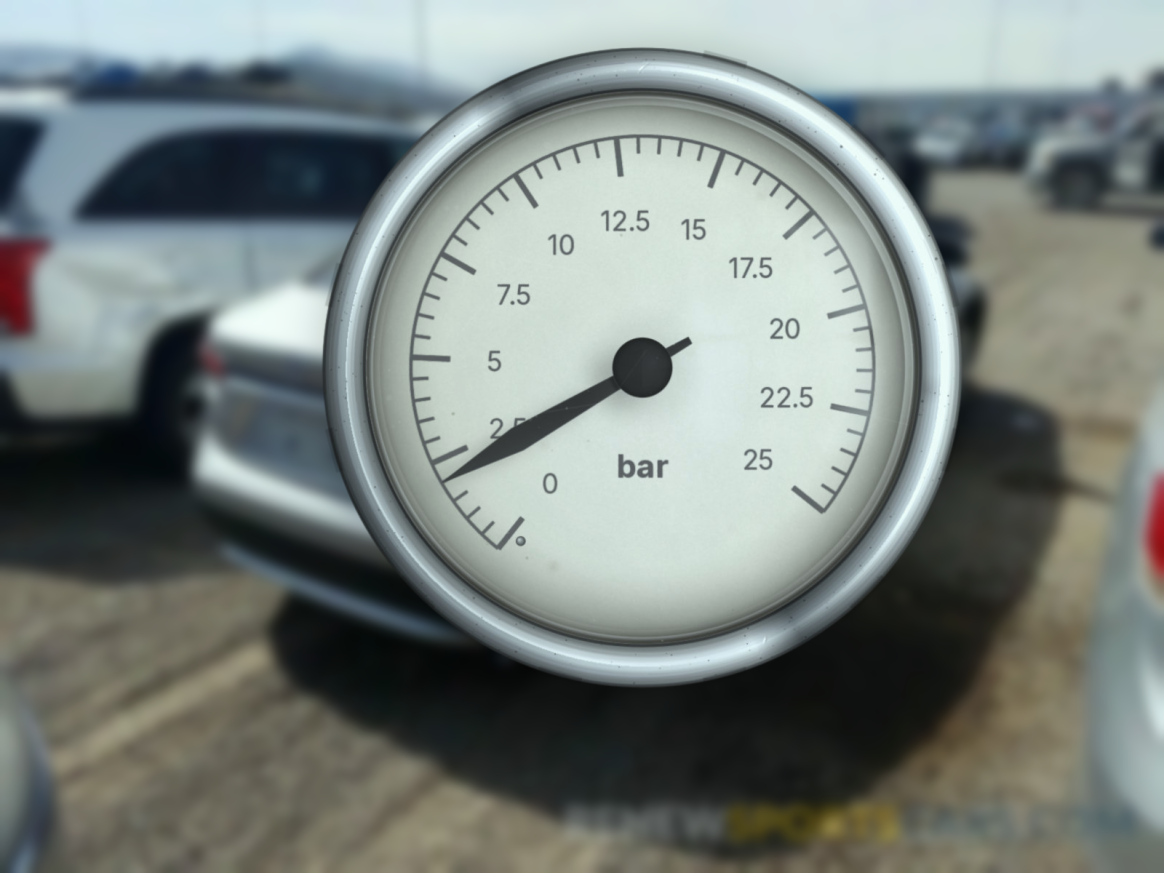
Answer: 2 (bar)
